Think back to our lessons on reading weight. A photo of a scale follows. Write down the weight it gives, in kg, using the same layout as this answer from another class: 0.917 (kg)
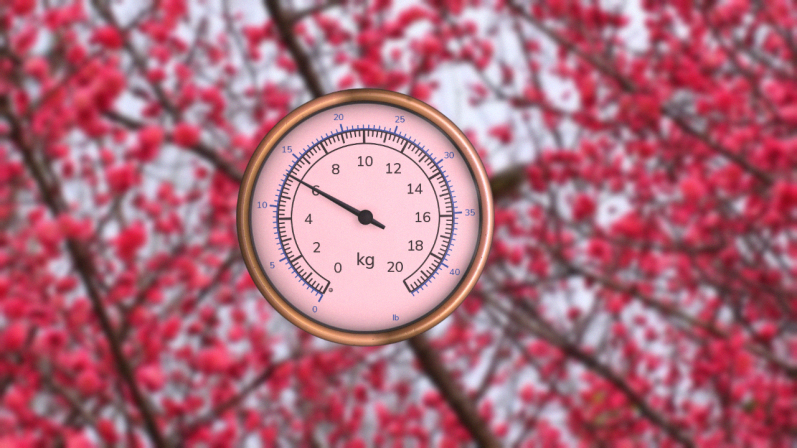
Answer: 6 (kg)
